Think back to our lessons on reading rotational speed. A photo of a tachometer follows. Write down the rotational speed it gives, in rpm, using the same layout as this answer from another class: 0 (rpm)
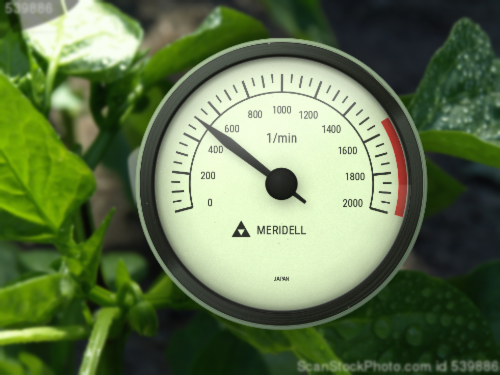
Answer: 500 (rpm)
